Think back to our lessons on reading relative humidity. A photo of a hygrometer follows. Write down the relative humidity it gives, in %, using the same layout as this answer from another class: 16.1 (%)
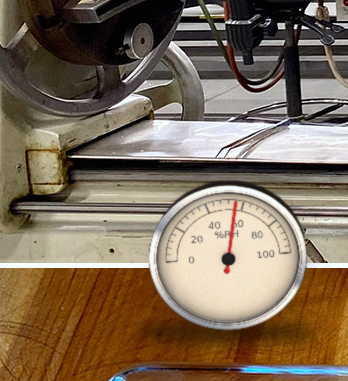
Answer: 56 (%)
